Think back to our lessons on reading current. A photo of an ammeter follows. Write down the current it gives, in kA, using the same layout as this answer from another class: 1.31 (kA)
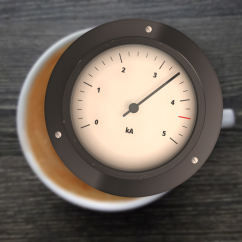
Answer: 3.4 (kA)
